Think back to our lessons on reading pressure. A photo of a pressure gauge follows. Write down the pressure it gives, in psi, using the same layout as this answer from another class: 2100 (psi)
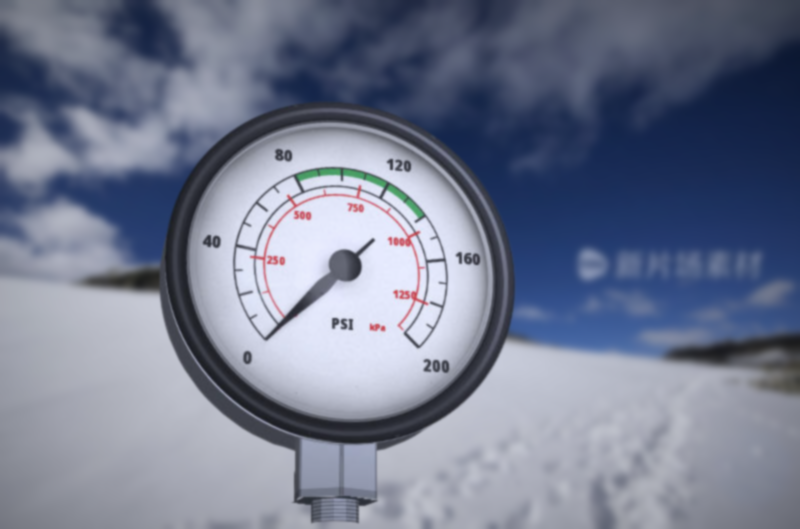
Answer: 0 (psi)
